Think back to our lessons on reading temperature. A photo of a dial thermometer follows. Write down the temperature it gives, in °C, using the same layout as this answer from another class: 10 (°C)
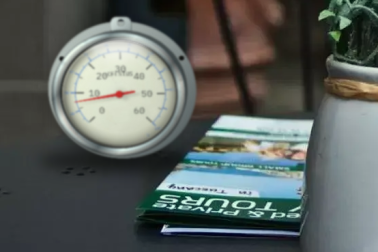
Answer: 7.5 (°C)
